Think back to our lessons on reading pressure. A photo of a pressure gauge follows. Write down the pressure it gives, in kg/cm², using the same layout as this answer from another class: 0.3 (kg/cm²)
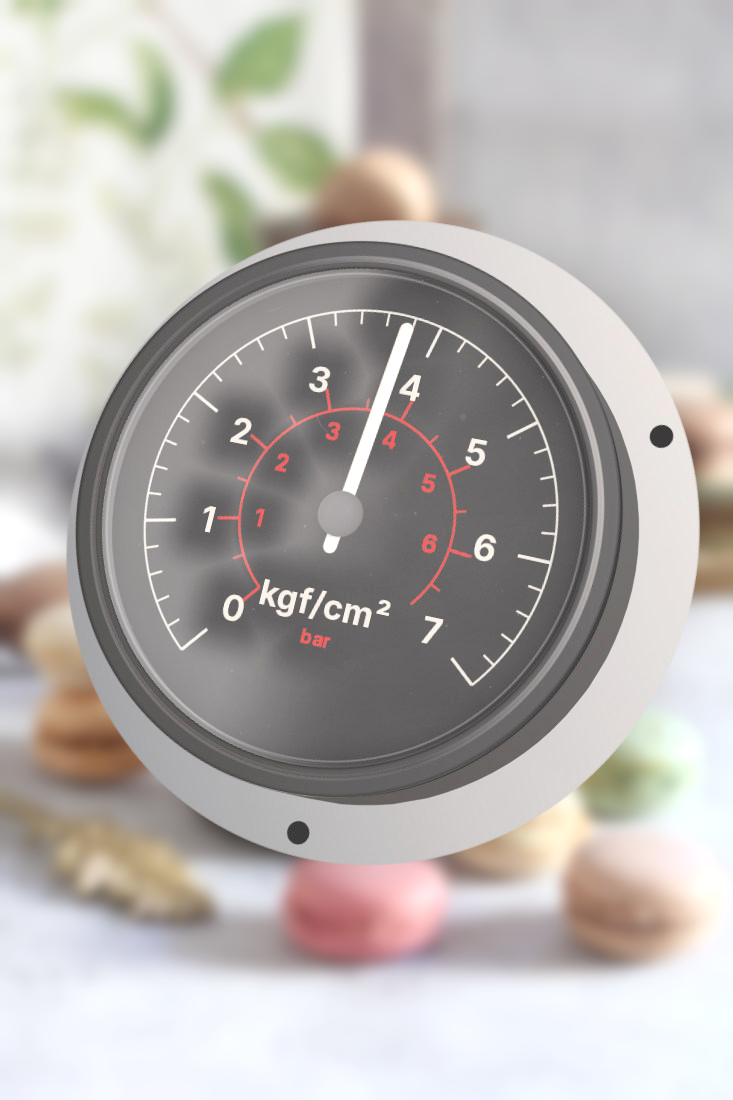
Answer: 3.8 (kg/cm²)
